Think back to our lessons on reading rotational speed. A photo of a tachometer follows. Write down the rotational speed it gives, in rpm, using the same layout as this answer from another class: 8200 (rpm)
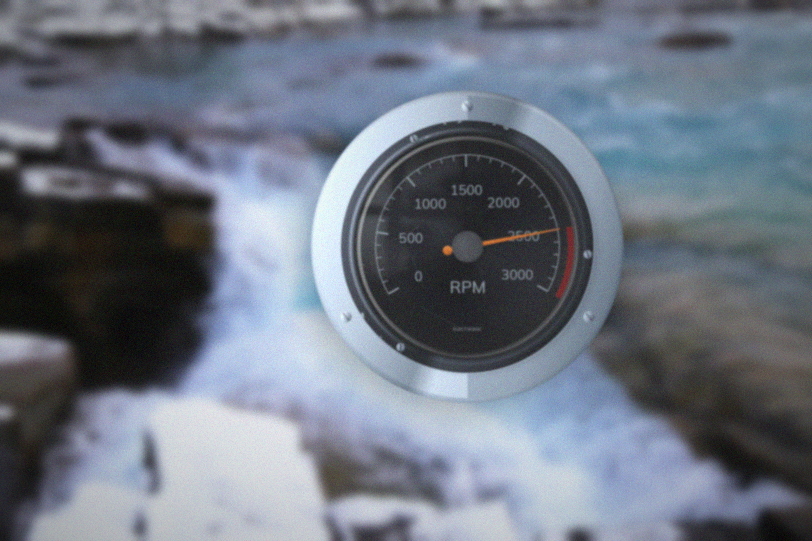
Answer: 2500 (rpm)
